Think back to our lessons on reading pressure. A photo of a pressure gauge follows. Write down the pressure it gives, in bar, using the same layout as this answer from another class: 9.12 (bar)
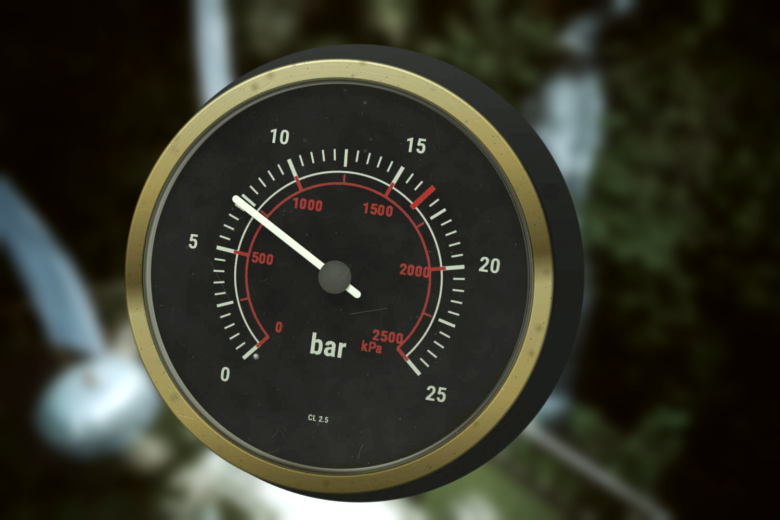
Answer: 7.25 (bar)
